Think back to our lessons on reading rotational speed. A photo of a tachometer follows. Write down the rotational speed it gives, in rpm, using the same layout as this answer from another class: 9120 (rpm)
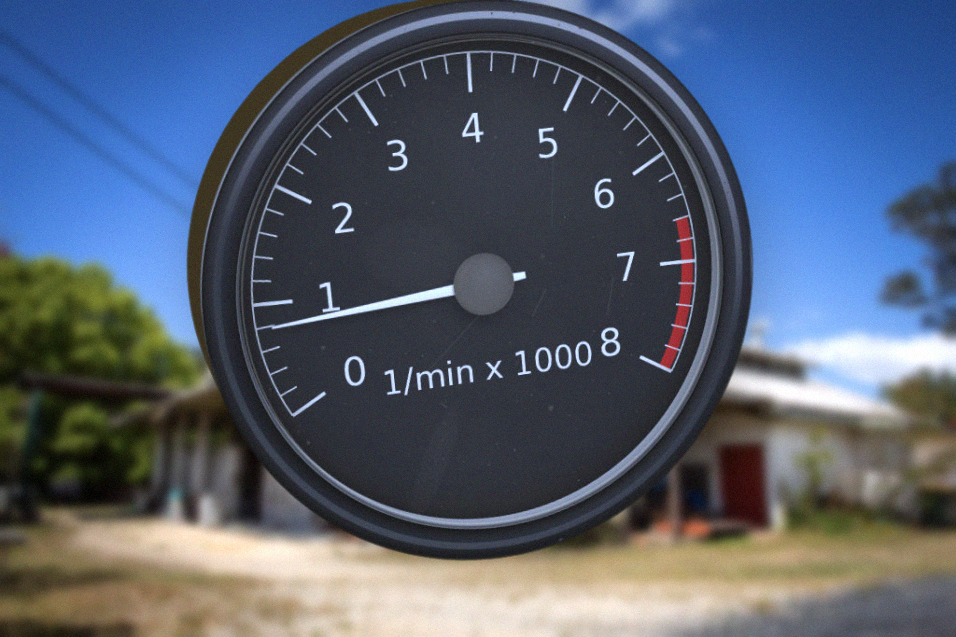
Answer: 800 (rpm)
